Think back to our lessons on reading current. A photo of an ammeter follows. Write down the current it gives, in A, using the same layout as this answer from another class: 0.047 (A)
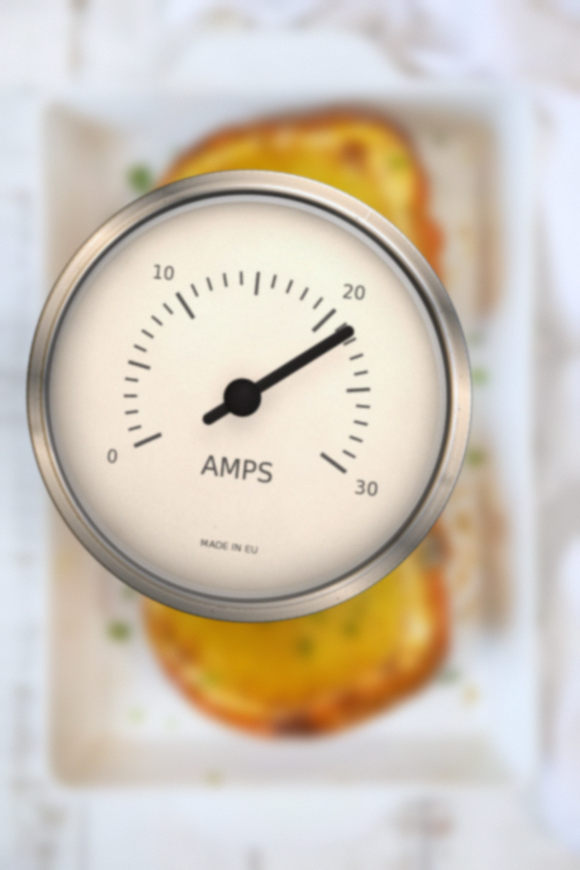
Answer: 21.5 (A)
